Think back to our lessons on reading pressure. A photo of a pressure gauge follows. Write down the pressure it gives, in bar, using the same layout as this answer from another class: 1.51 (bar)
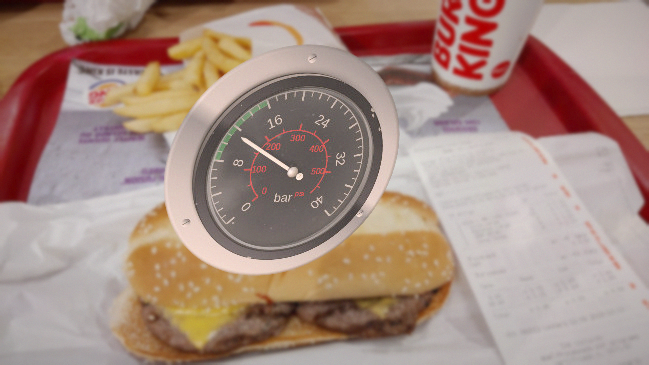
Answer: 11.5 (bar)
